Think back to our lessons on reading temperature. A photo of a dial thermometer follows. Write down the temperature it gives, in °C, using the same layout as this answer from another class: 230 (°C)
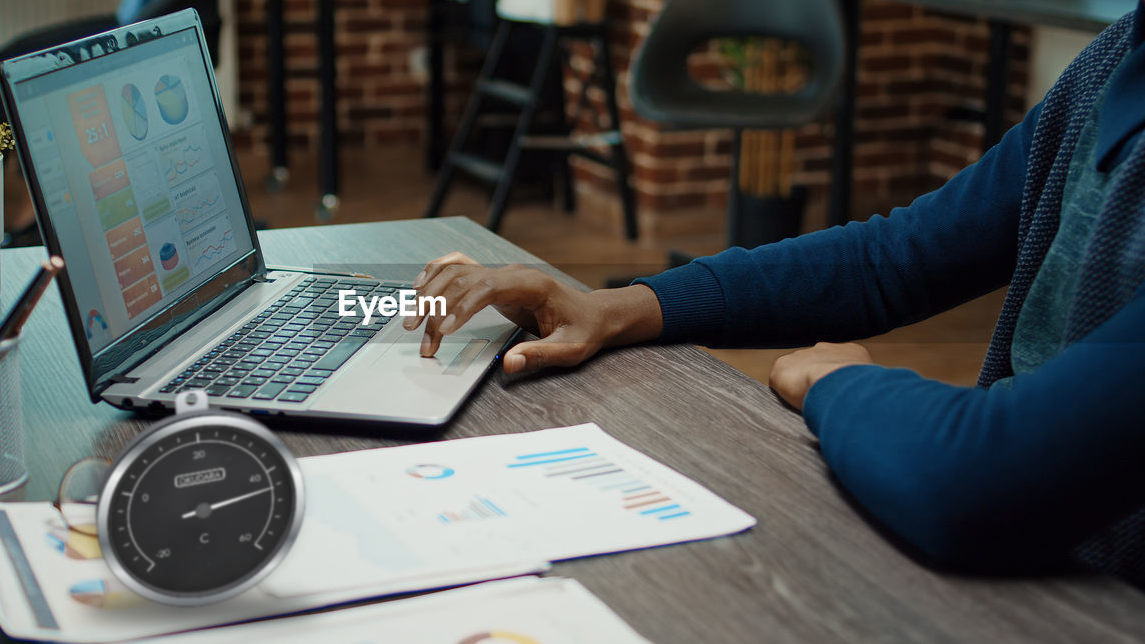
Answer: 44 (°C)
